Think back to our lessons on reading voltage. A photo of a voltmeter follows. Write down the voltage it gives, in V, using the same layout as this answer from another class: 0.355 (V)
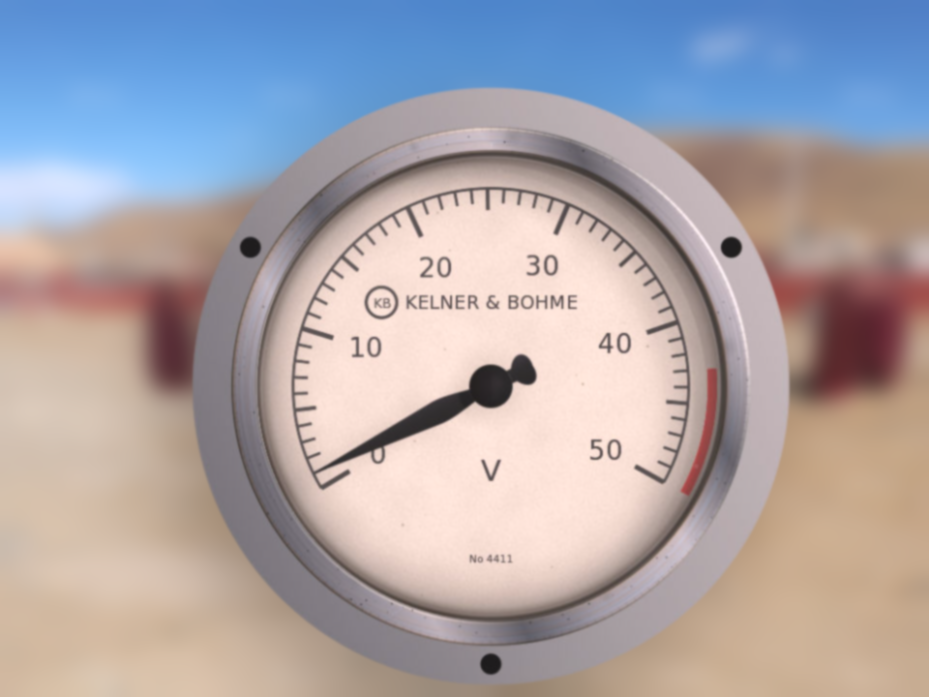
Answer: 1 (V)
